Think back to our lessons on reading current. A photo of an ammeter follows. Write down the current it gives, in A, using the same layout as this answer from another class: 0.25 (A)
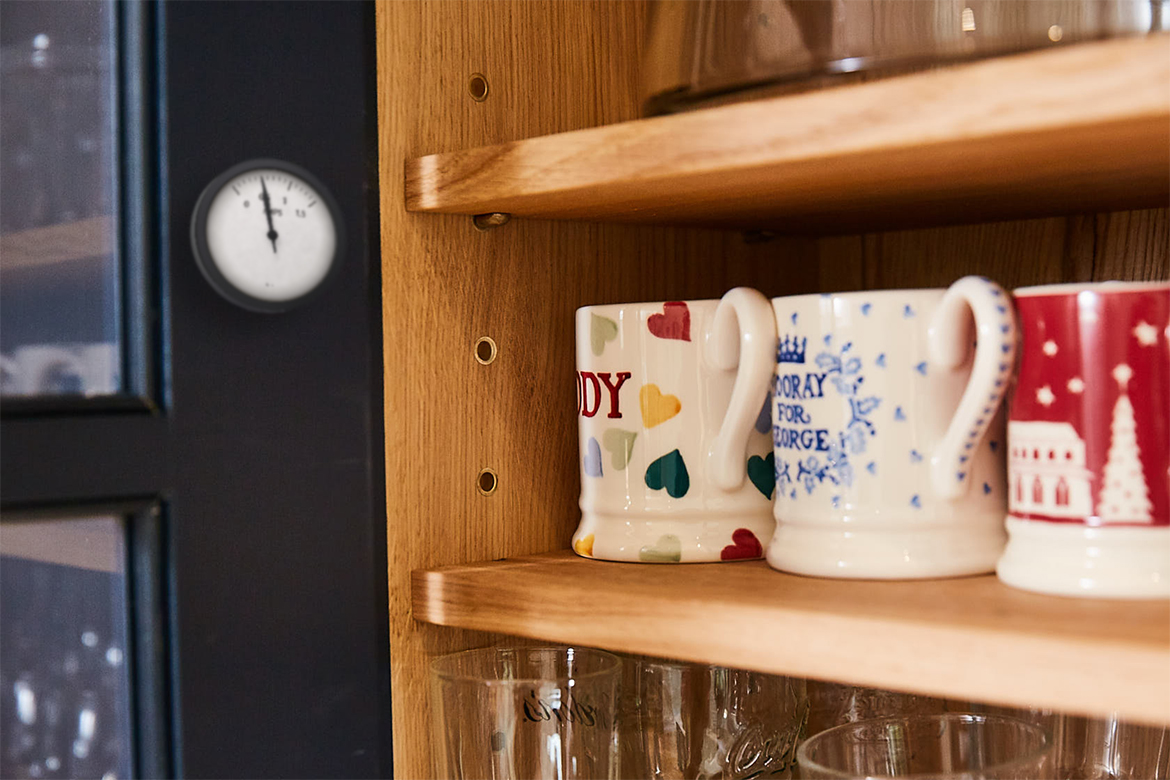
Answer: 0.5 (A)
